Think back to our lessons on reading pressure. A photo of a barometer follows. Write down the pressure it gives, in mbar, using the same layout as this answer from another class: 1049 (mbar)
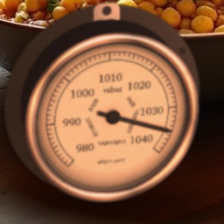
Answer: 1035 (mbar)
